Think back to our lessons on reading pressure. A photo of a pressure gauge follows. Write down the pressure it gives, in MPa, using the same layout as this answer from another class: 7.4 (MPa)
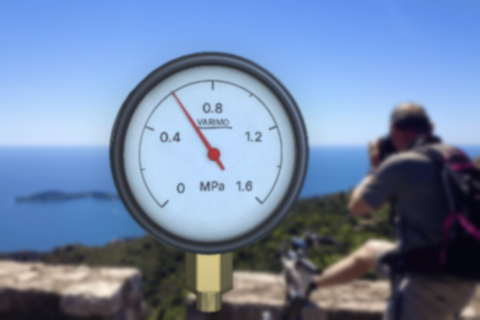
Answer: 0.6 (MPa)
